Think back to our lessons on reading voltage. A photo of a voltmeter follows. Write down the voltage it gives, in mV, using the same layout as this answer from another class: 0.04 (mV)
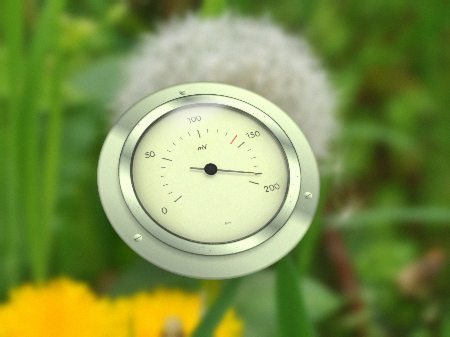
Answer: 190 (mV)
